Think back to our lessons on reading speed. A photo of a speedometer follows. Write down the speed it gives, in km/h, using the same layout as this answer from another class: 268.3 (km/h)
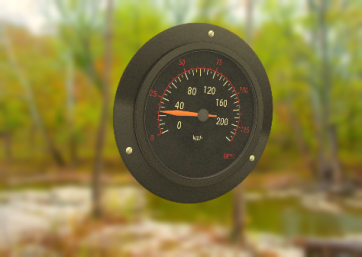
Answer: 25 (km/h)
